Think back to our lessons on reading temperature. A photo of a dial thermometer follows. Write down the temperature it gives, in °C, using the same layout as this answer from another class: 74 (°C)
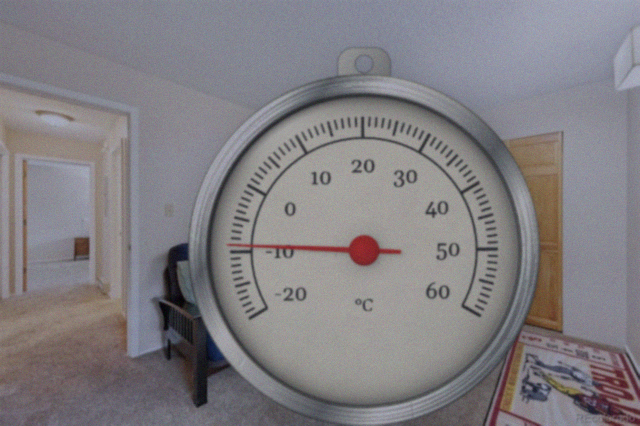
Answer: -9 (°C)
